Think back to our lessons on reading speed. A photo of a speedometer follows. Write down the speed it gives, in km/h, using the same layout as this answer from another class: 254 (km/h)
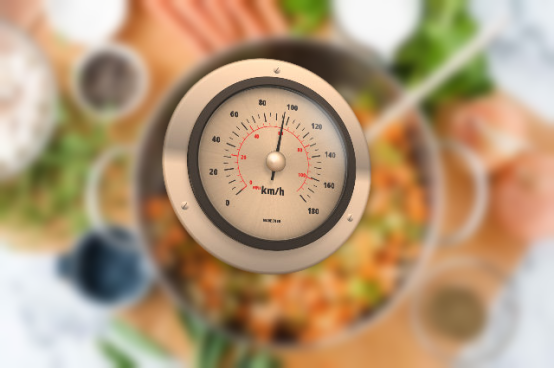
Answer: 95 (km/h)
